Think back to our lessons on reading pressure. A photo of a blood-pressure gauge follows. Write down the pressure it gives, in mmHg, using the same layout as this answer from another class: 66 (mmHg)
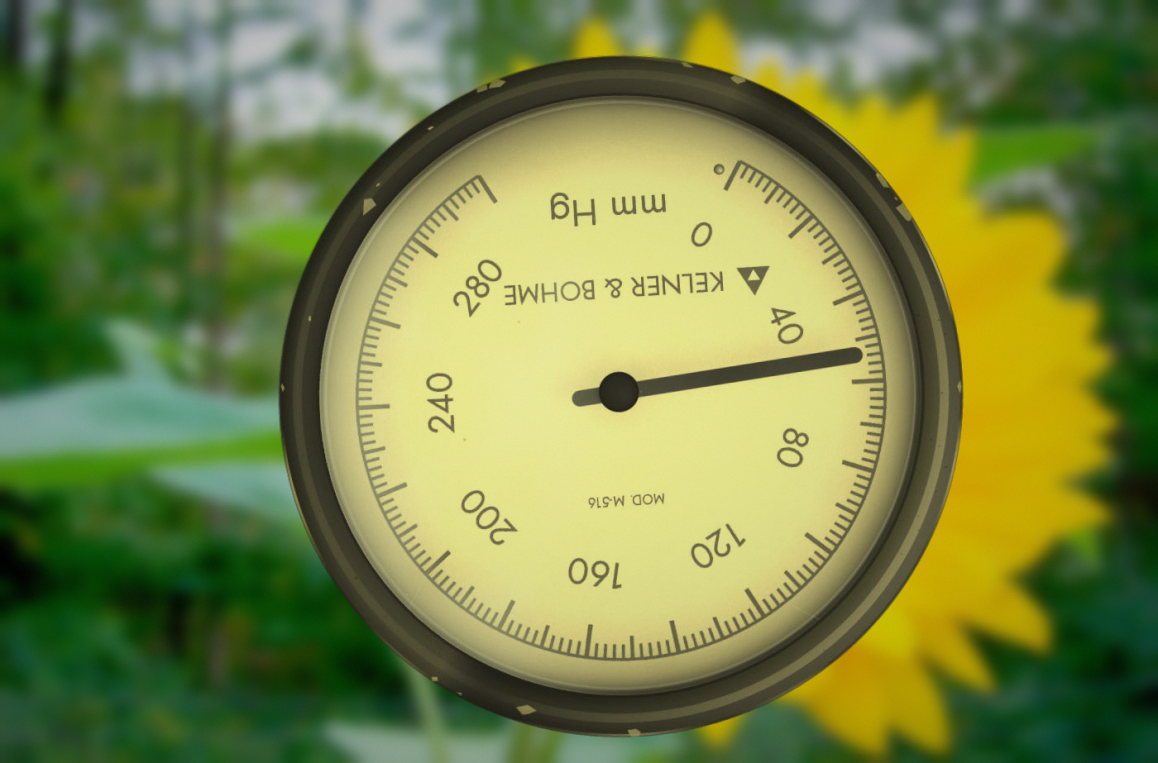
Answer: 54 (mmHg)
